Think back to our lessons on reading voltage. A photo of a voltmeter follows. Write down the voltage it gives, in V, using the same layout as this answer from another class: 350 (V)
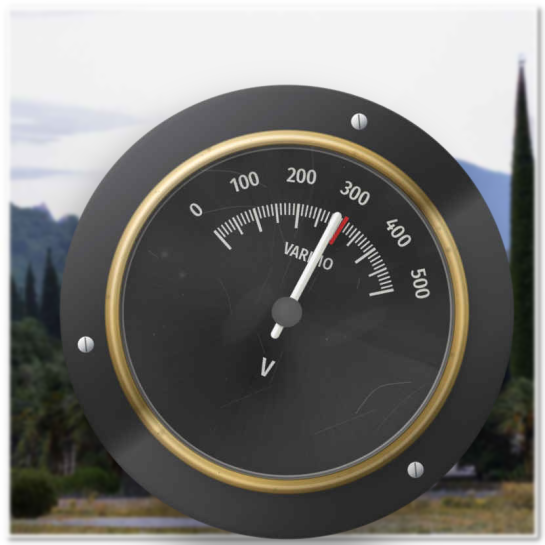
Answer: 290 (V)
